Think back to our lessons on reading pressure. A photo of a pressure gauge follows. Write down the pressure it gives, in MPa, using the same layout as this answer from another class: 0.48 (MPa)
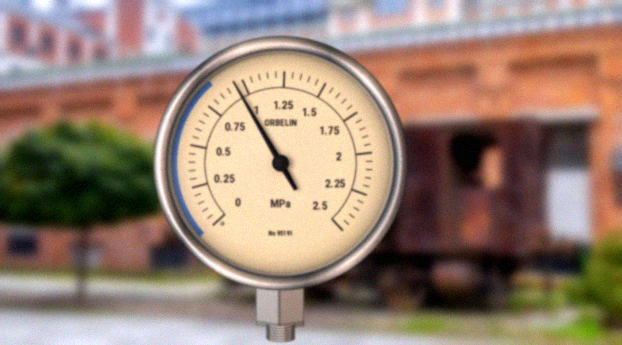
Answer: 0.95 (MPa)
